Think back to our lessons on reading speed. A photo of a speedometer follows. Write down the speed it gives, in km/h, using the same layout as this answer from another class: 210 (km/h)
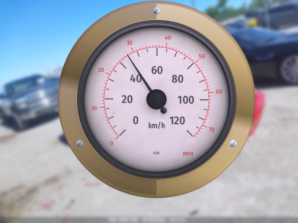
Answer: 45 (km/h)
